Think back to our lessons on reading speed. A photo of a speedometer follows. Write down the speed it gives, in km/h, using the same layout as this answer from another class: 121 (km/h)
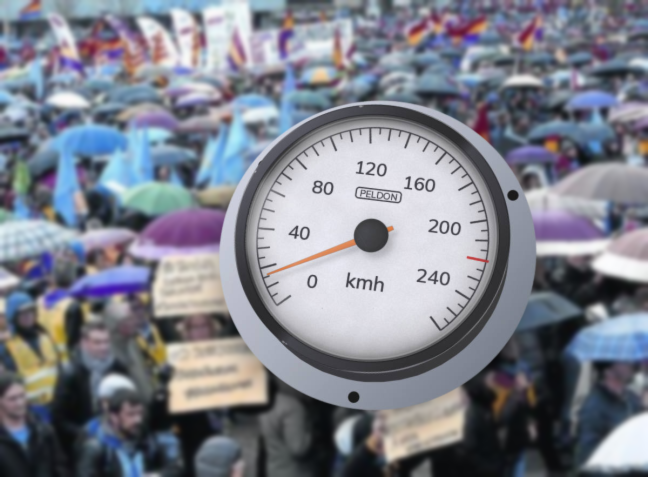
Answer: 15 (km/h)
